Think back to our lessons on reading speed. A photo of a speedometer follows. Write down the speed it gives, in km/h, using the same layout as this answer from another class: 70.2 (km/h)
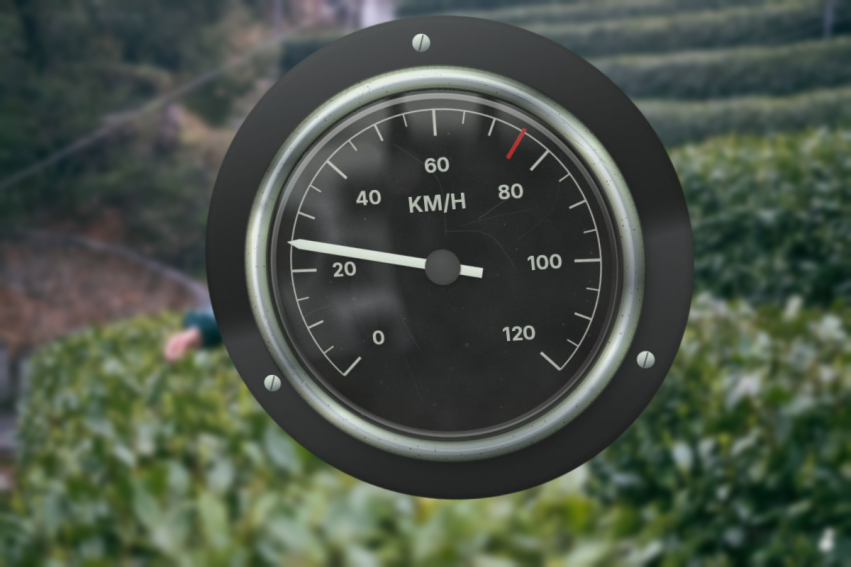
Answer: 25 (km/h)
